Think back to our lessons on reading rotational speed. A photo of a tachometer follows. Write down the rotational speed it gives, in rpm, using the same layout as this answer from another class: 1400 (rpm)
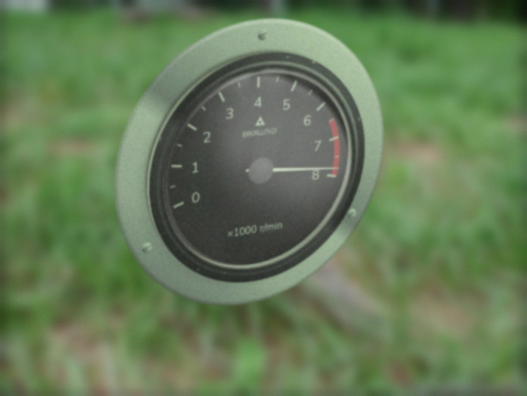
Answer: 7750 (rpm)
